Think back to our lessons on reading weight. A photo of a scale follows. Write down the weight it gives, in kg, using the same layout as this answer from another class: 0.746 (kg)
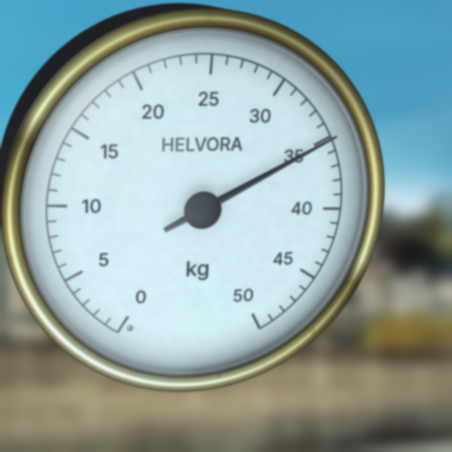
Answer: 35 (kg)
